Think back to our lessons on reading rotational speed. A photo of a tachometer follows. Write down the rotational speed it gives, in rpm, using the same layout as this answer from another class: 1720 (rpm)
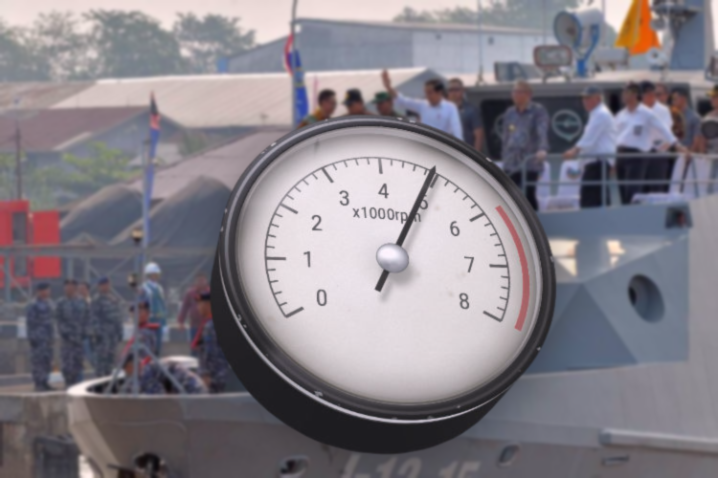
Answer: 4900 (rpm)
